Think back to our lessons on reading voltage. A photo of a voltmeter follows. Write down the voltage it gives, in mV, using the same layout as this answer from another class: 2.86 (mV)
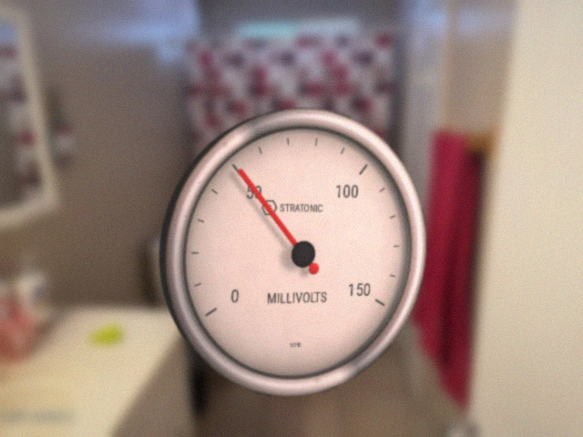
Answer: 50 (mV)
